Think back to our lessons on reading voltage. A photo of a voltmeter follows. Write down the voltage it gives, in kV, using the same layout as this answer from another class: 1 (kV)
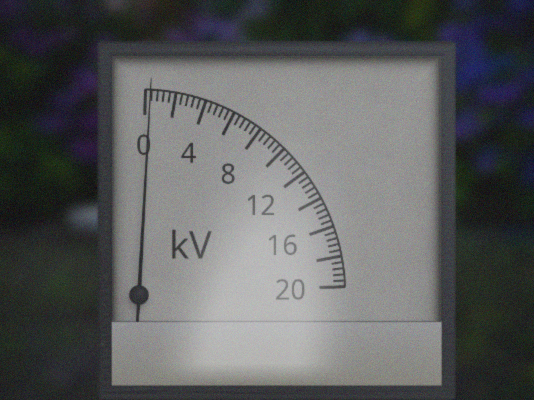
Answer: 0.4 (kV)
